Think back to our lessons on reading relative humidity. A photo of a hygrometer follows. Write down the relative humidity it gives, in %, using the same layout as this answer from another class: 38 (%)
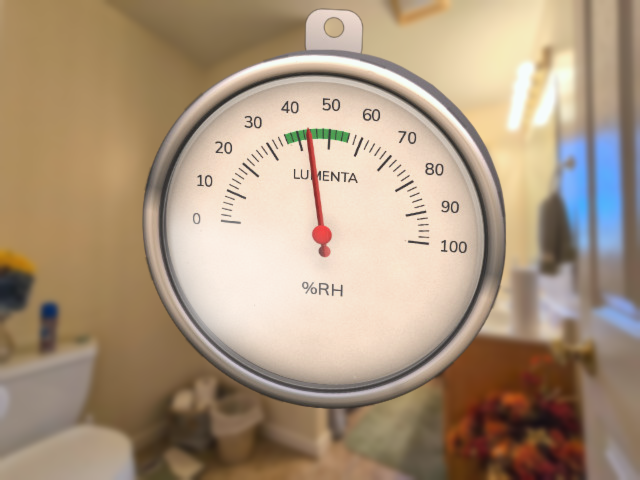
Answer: 44 (%)
